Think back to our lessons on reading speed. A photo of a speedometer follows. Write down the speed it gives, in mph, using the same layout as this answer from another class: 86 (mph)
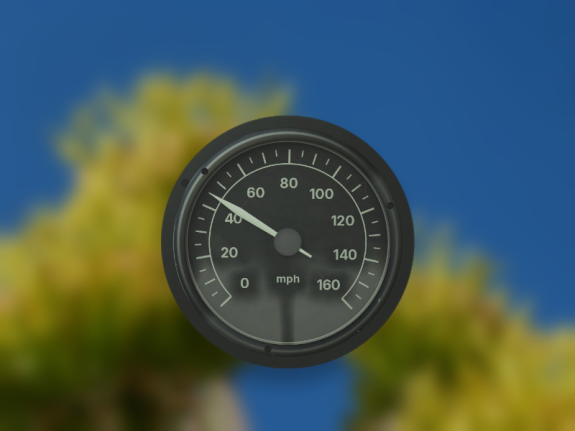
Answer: 45 (mph)
